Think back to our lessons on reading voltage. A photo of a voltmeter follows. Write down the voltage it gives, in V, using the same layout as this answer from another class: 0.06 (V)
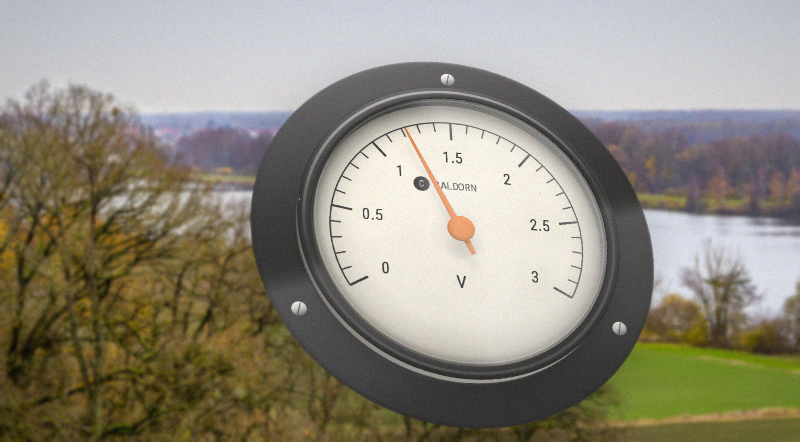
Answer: 1.2 (V)
